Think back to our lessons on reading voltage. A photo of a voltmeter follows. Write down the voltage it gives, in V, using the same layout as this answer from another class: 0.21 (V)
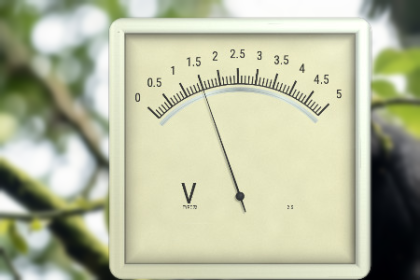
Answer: 1.5 (V)
